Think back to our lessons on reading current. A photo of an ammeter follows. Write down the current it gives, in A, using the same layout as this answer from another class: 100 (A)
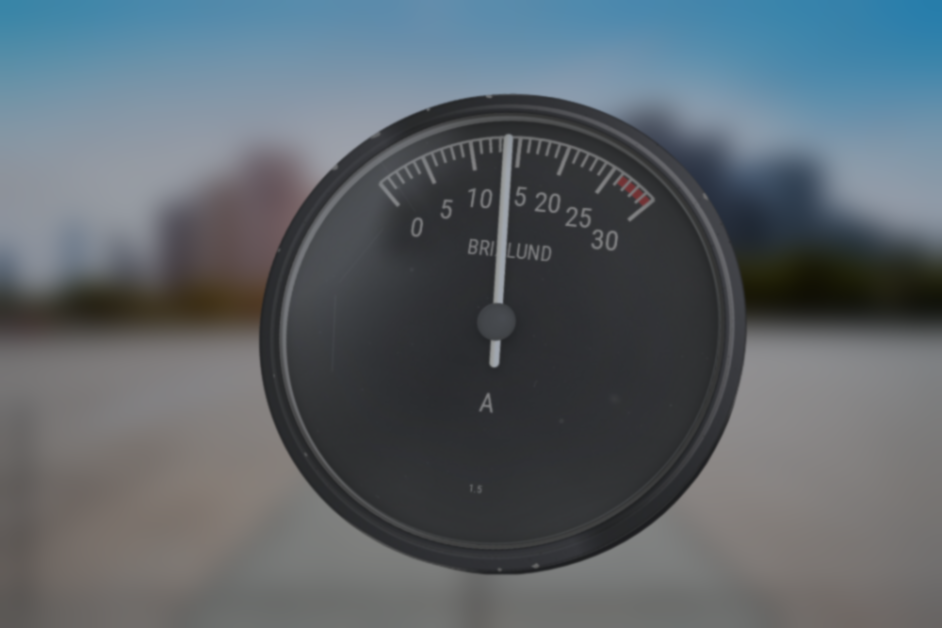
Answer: 14 (A)
